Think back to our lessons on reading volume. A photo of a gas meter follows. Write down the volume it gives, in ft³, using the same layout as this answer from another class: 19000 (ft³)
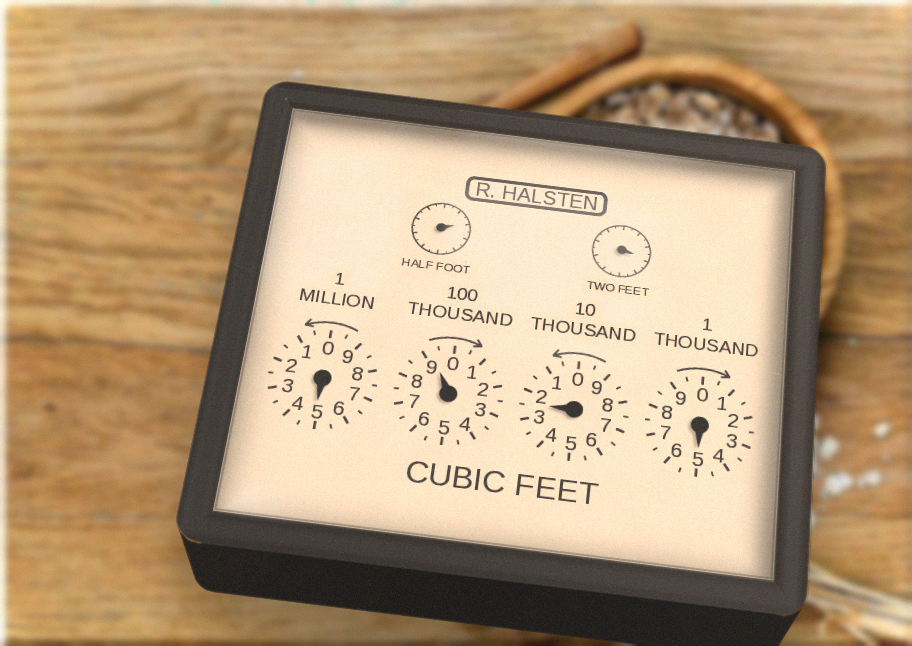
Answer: 492500 (ft³)
